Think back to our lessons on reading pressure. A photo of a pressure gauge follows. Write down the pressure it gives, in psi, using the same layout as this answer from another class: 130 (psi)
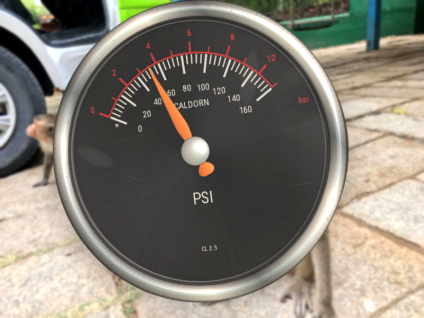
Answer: 52 (psi)
